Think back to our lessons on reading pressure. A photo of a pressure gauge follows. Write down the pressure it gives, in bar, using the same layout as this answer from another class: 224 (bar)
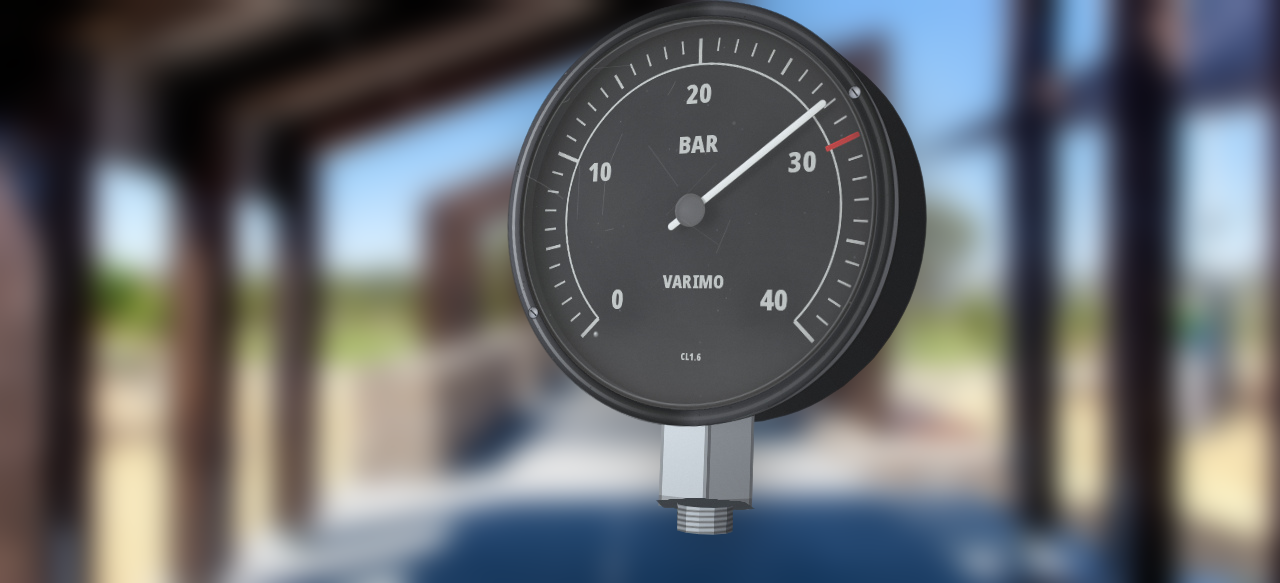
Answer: 28 (bar)
